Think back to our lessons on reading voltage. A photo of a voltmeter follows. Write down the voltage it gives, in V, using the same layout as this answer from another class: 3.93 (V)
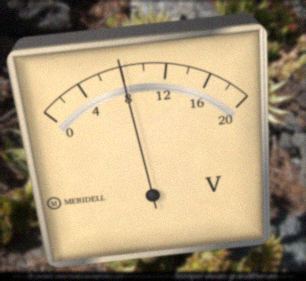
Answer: 8 (V)
